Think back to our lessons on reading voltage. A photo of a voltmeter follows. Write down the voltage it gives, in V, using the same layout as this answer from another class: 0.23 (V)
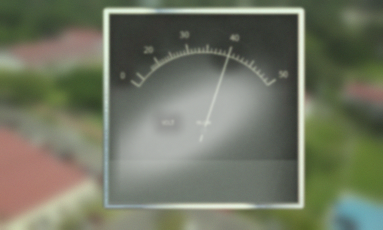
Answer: 40 (V)
